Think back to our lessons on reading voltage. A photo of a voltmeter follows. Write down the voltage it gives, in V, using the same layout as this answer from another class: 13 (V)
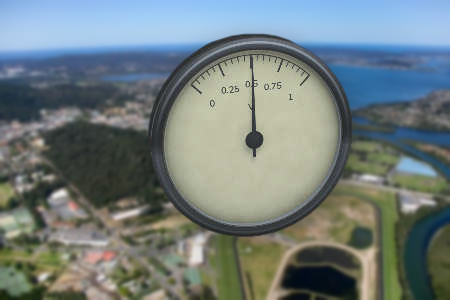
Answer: 0.5 (V)
